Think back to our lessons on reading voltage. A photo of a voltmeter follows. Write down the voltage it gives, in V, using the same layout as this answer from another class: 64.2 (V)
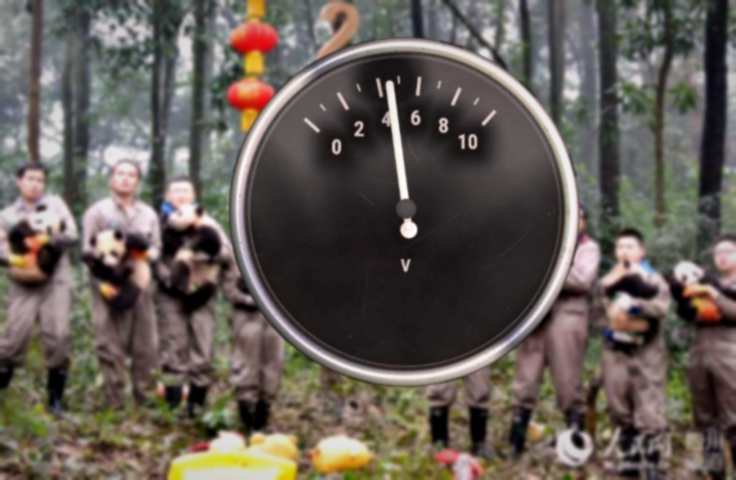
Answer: 4.5 (V)
